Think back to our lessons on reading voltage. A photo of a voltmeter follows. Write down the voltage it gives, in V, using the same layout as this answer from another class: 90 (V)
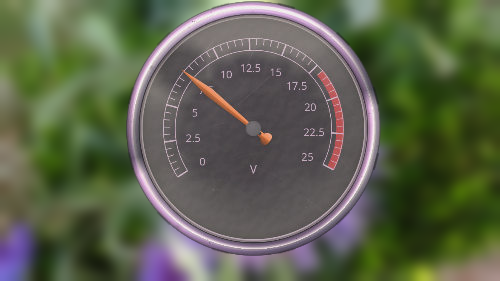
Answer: 7.5 (V)
